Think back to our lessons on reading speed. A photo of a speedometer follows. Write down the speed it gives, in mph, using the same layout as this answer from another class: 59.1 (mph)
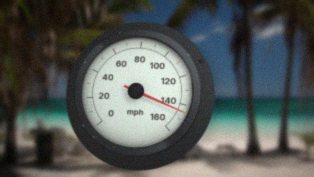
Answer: 145 (mph)
